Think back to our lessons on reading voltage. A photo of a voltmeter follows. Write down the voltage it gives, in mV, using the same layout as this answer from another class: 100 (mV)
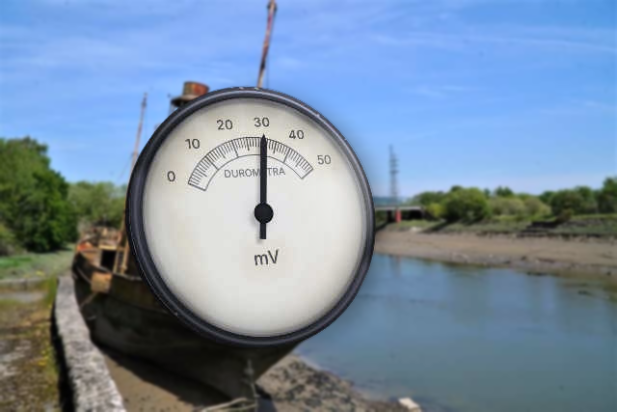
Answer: 30 (mV)
